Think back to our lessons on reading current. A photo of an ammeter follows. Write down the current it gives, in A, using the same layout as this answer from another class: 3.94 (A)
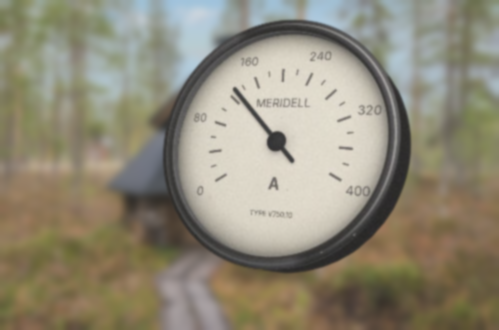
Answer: 130 (A)
